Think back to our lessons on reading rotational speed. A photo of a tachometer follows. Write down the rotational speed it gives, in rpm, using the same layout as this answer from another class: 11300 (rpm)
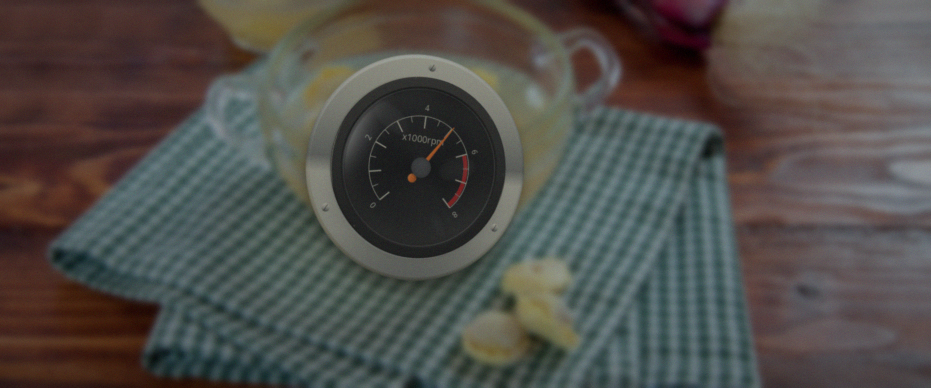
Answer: 5000 (rpm)
